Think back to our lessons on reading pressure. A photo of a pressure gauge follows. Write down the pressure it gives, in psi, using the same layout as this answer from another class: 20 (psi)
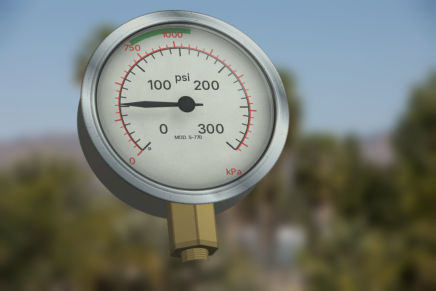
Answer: 50 (psi)
